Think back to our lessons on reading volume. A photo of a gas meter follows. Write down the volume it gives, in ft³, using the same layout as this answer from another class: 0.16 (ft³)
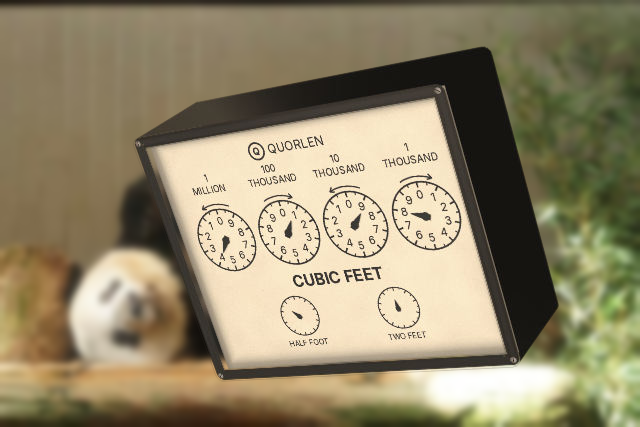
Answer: 408800 (ft³)
